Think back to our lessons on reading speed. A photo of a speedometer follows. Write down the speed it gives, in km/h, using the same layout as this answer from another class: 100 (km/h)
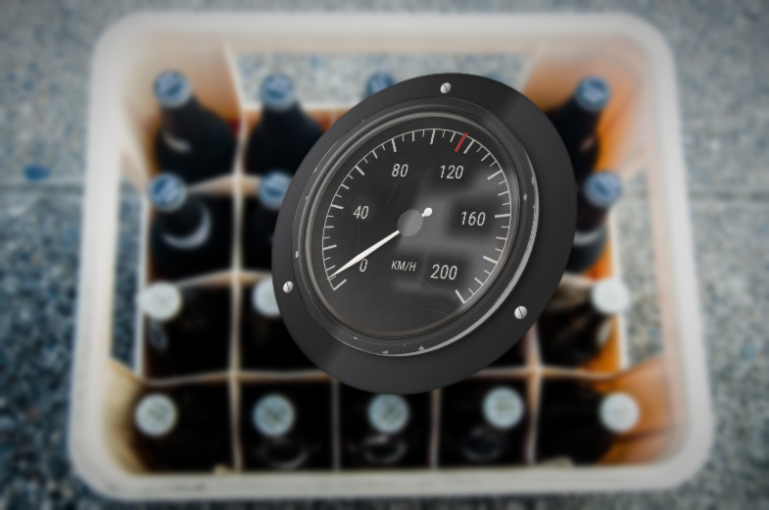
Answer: 5 (km/h)
